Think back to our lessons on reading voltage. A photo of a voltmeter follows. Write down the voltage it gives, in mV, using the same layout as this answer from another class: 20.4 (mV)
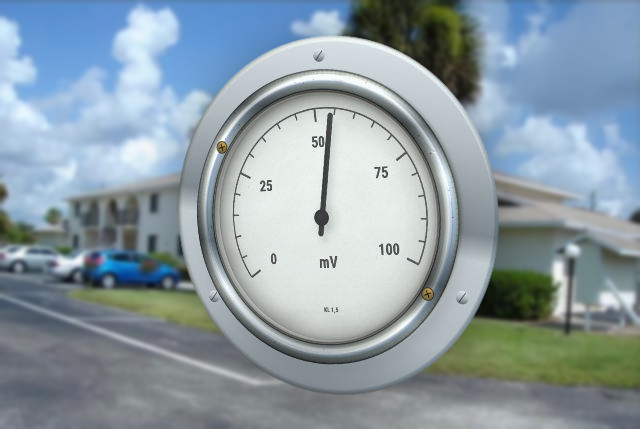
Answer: 55 (mV)
